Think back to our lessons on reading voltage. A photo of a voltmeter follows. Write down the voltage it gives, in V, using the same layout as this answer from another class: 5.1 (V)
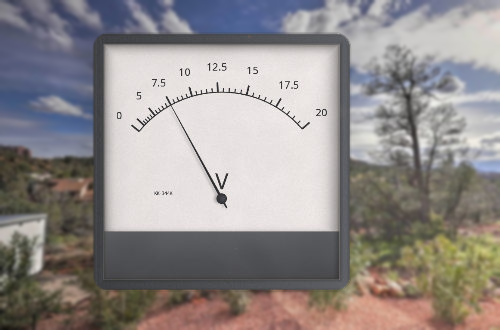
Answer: 7.5 (V)
